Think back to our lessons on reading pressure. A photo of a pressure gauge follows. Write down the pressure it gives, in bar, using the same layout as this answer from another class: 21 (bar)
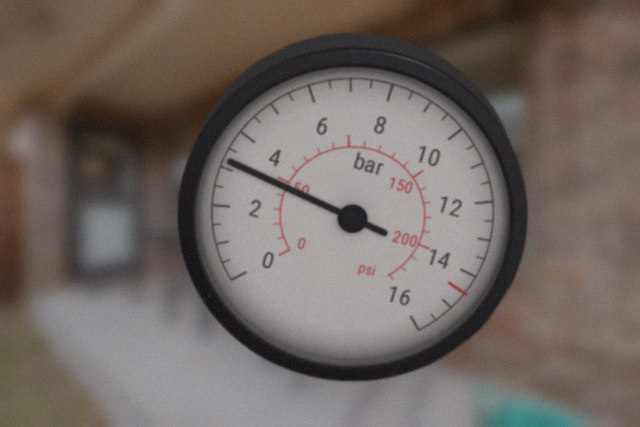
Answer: 3.25 (bar)
